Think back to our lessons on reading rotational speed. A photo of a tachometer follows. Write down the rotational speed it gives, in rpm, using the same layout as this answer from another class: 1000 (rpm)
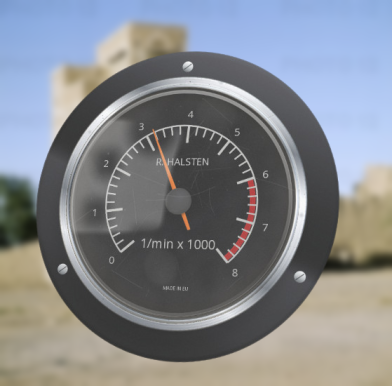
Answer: 3200 (rpm)
